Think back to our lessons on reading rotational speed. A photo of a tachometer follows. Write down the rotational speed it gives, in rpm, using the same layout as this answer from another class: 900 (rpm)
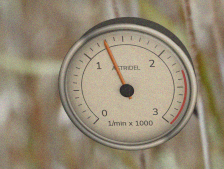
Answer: 1300 (rpm)
